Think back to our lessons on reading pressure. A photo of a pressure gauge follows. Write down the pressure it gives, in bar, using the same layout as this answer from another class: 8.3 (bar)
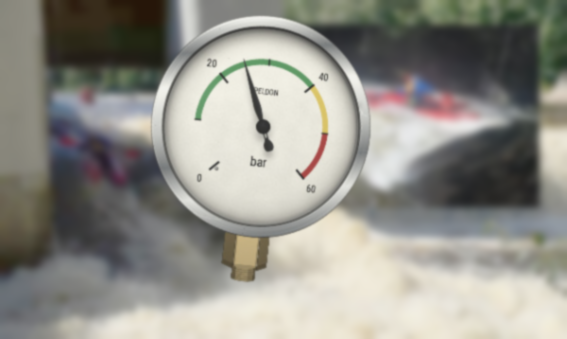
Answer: 25 (bar)
